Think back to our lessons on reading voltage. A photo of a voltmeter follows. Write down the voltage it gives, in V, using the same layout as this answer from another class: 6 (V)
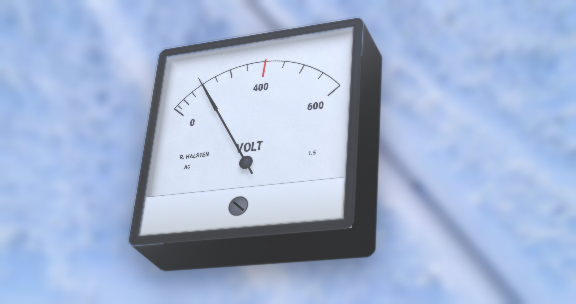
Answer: 200 (V)
